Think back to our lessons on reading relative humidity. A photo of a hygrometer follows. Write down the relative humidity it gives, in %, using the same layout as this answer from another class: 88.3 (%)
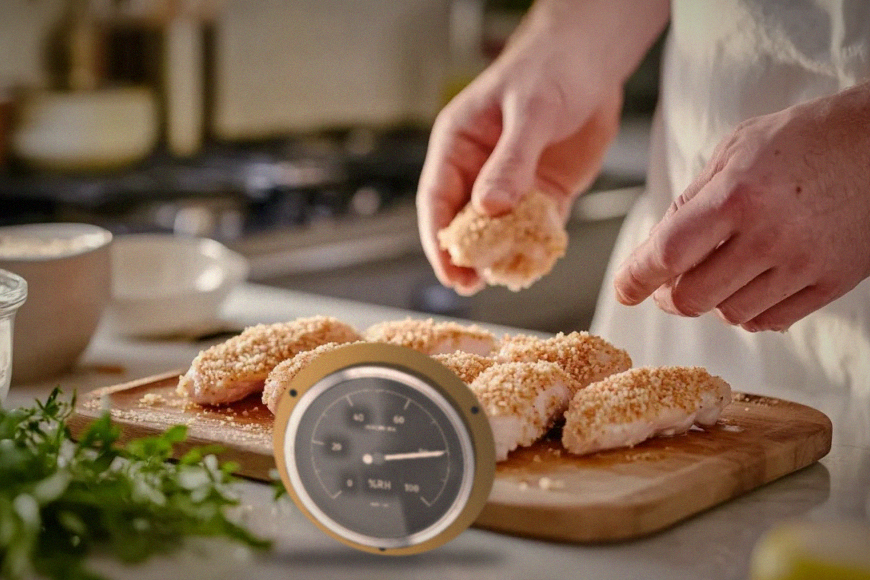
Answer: 80 (%)
